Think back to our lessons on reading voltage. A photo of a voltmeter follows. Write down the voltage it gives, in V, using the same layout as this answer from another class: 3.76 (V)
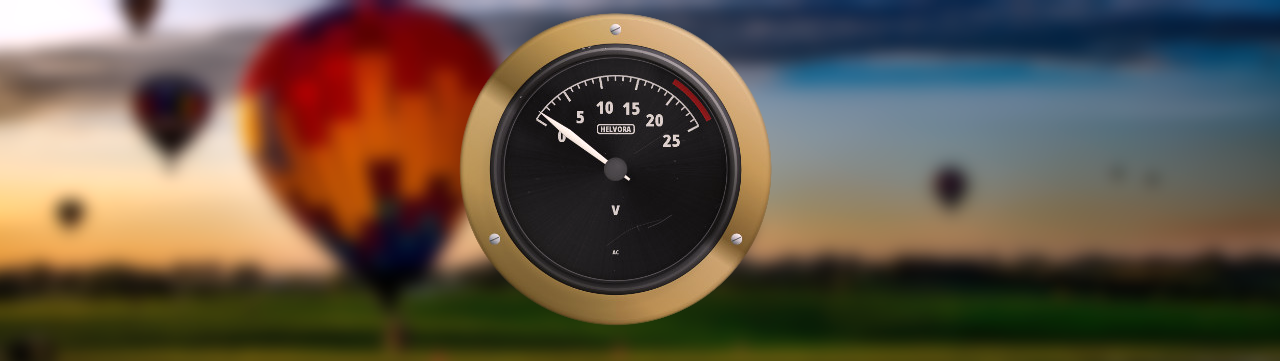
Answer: 1 (V)
